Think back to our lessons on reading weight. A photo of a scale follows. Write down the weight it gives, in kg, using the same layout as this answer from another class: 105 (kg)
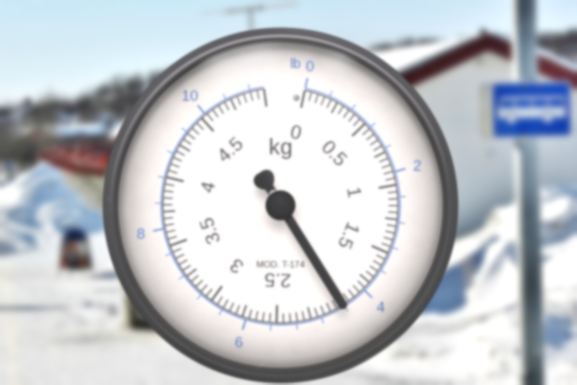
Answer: 2 (kg)
